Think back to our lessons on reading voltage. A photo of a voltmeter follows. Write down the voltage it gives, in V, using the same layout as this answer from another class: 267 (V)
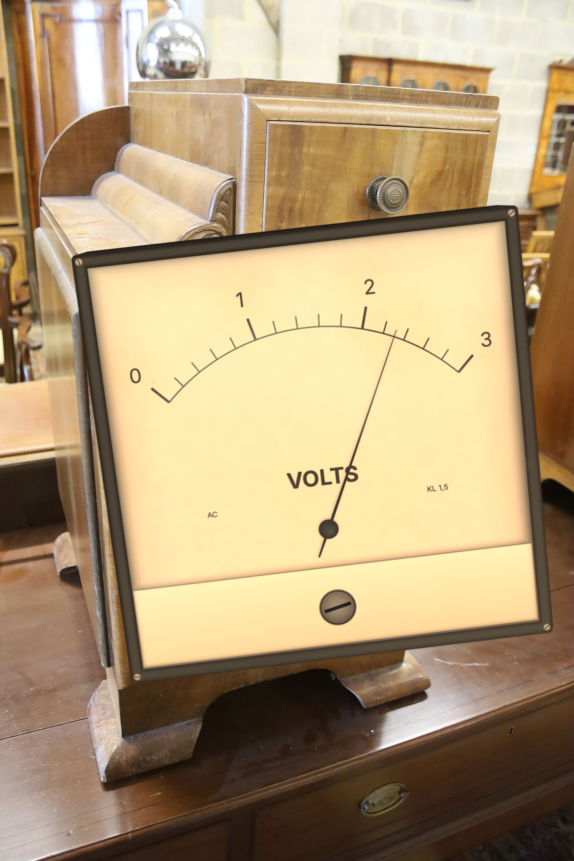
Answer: 2.3 (V)
